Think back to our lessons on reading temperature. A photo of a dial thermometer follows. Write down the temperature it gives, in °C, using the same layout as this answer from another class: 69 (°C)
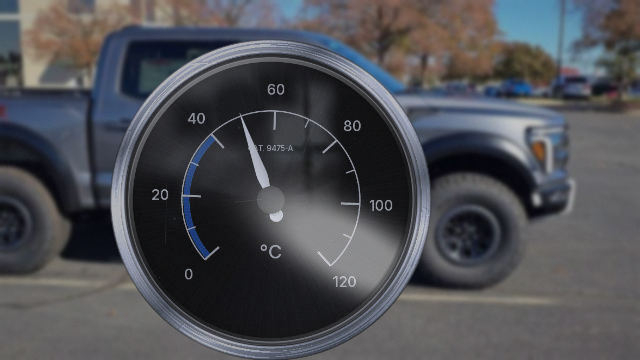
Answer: 50 (°C)
